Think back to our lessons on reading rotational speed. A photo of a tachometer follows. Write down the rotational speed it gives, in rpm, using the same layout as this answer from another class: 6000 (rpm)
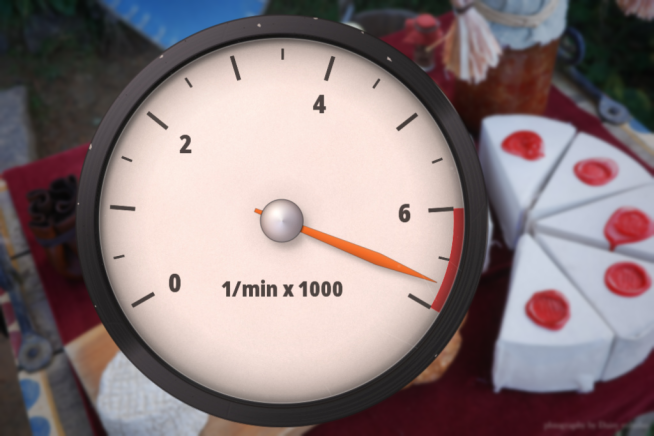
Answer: 6750 (rpm)
